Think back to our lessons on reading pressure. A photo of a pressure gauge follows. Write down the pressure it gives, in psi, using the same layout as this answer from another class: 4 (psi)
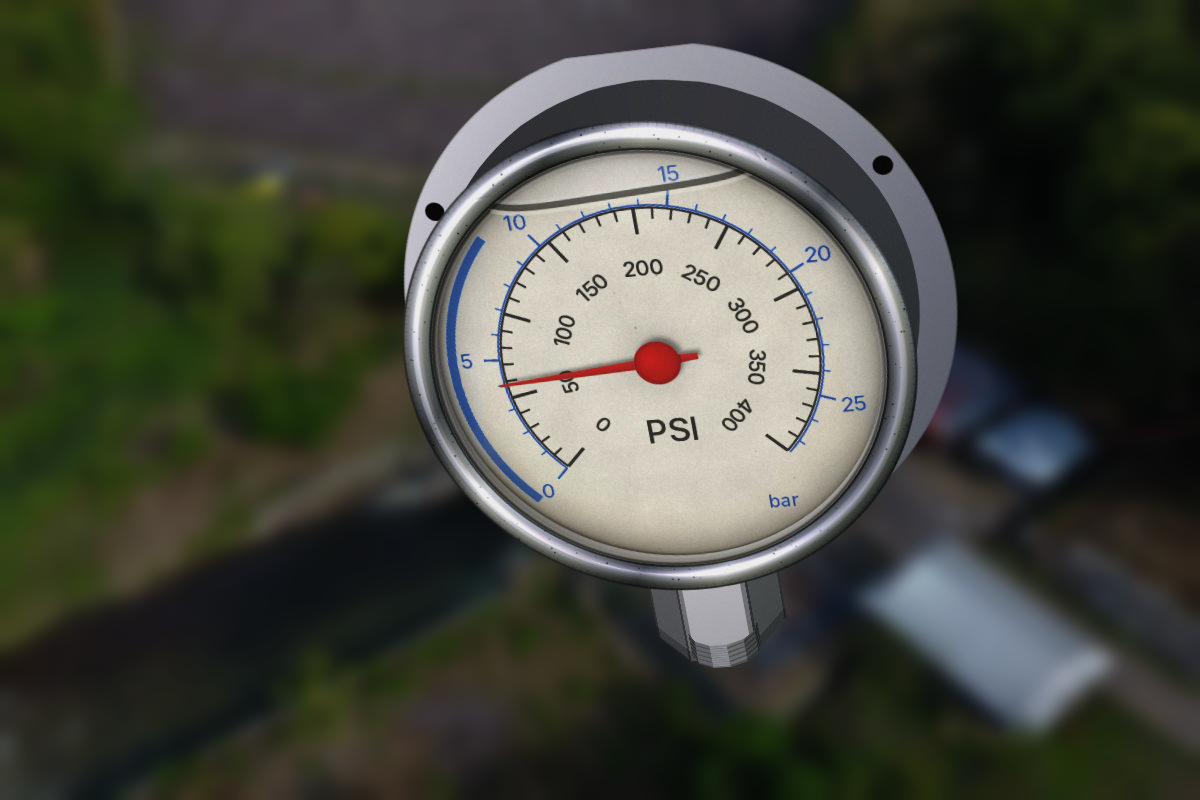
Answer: 60 (psi)
